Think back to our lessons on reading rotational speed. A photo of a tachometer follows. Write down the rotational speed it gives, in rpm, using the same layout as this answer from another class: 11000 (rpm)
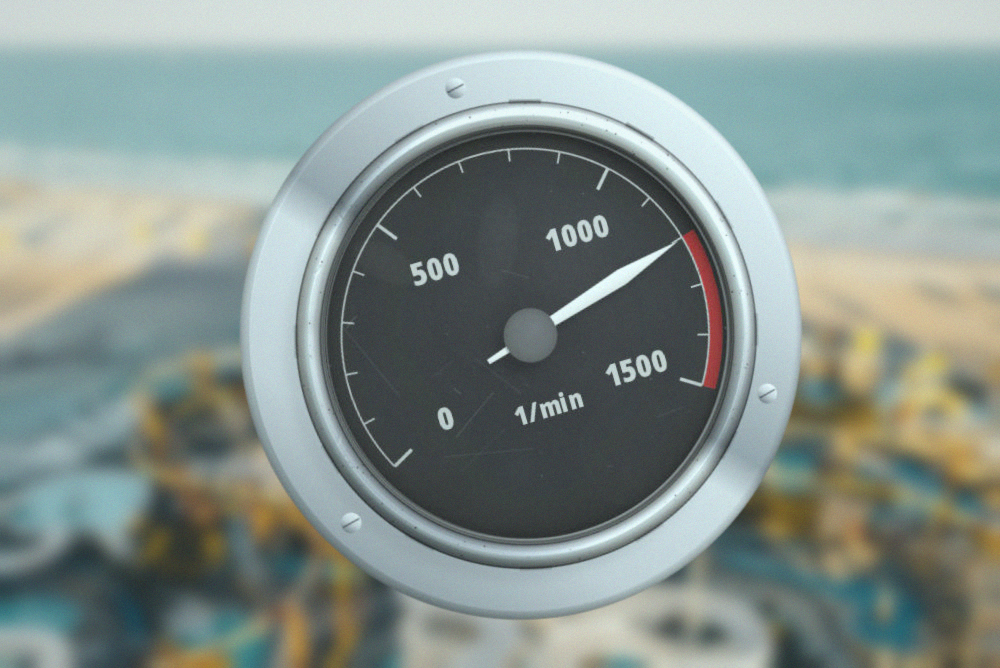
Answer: 1200 (rpm)
